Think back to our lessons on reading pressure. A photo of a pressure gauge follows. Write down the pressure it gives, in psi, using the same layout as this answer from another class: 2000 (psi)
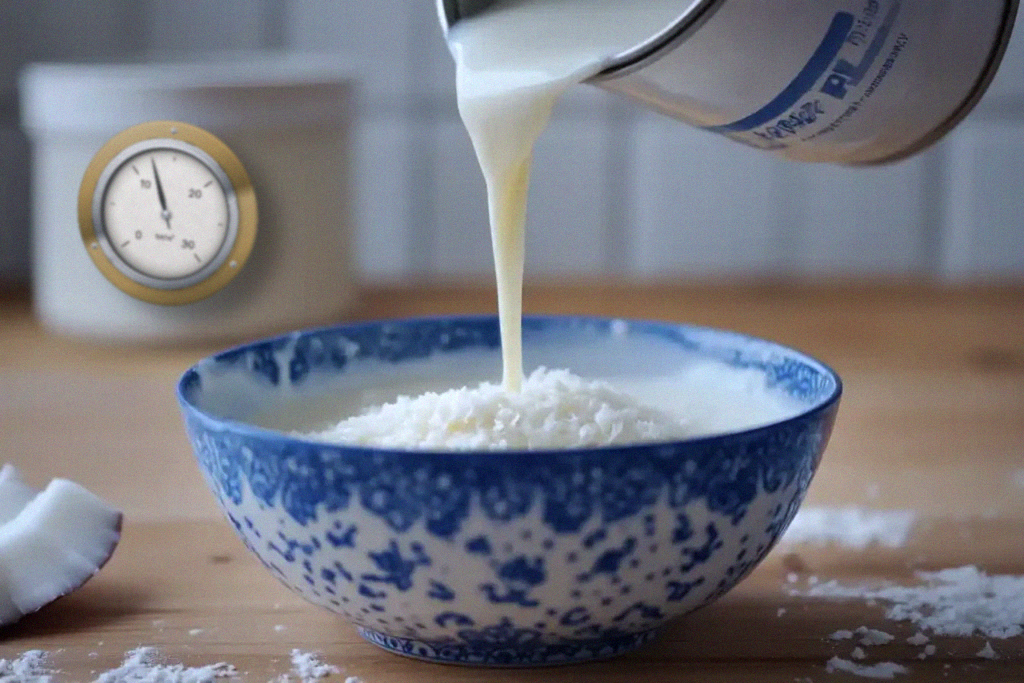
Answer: 12.5 (psi)
